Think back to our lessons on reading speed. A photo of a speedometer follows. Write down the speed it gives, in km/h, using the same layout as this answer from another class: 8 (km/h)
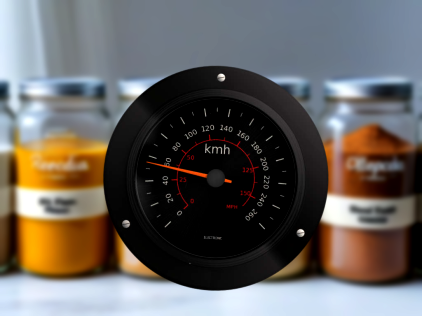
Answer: 55 (km/h)
